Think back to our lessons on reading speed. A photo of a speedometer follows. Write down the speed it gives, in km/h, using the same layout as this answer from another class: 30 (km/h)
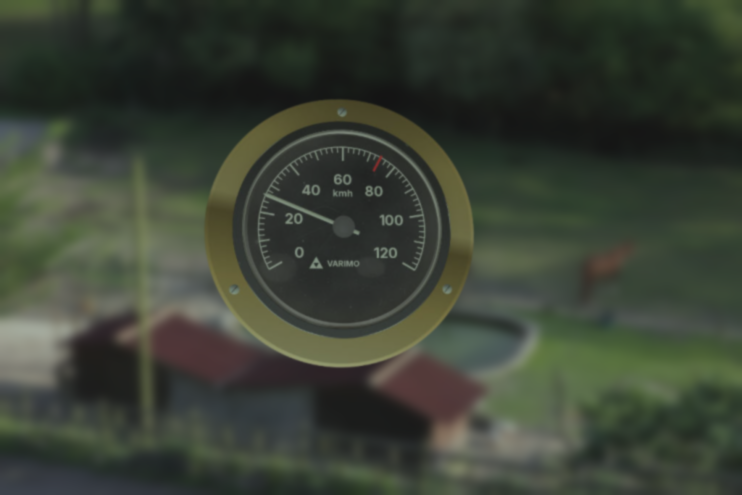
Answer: 26 (km/h)
